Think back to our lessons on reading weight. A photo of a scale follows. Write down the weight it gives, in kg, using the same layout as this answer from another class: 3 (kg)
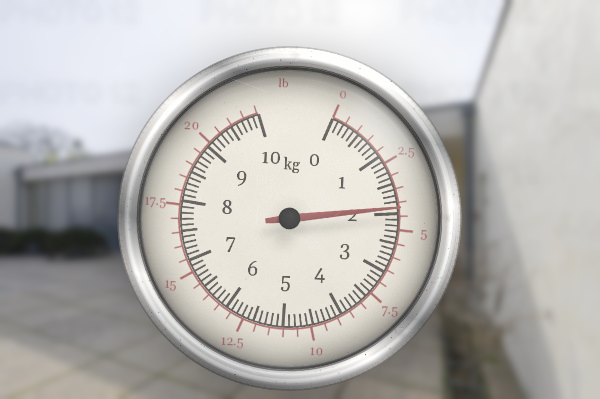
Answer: 1.9 (kg)
